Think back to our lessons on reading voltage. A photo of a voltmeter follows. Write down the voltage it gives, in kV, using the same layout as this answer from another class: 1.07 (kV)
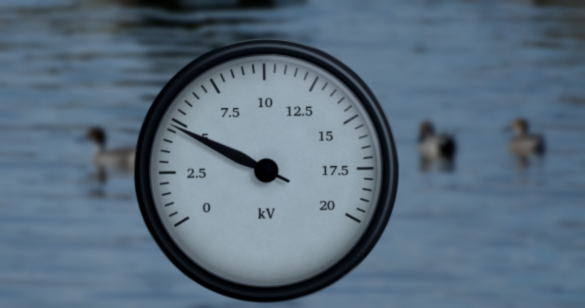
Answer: 4.75 (kV)
